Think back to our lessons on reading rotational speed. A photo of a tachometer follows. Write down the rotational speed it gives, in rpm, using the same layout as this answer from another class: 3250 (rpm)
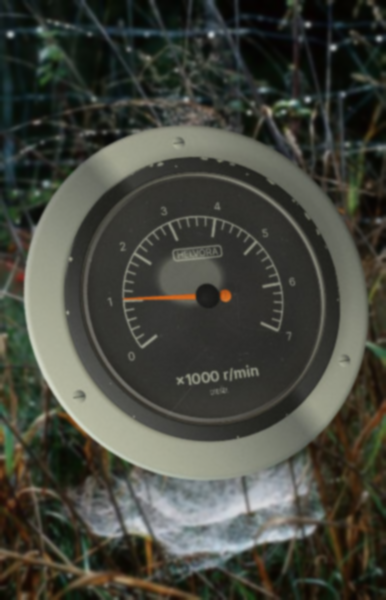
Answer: 1000 (rpm)
